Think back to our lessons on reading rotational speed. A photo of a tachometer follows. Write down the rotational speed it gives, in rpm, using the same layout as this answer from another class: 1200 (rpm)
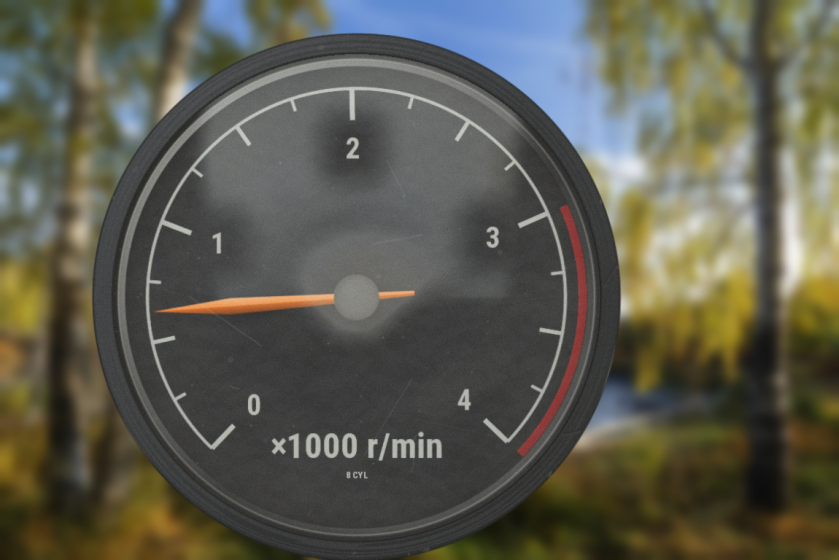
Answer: 625 (rpm)
